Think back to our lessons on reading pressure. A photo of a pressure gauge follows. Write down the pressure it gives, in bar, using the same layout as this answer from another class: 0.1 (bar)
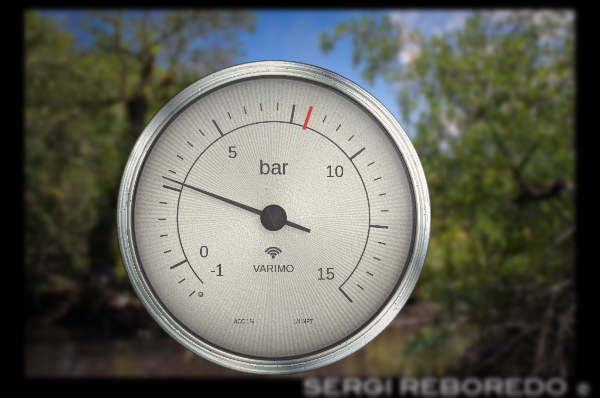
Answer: 2.75 (bar)
